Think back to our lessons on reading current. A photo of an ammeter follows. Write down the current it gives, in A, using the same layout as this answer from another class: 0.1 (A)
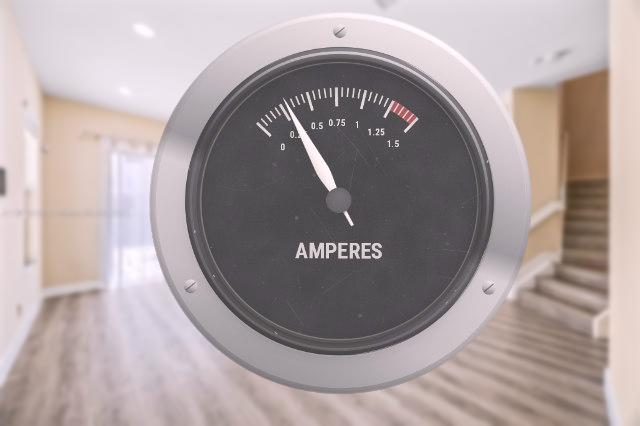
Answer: 0.3 (A)
